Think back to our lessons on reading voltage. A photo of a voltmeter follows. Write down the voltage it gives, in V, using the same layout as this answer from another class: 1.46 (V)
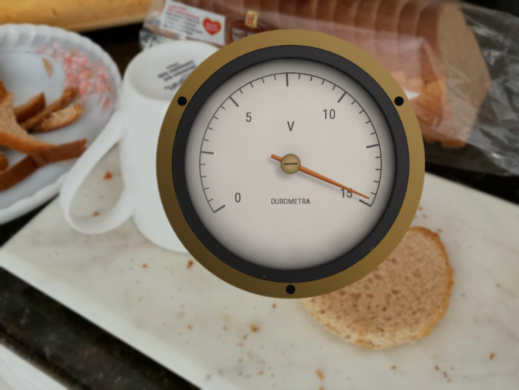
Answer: 14.75 (V)
